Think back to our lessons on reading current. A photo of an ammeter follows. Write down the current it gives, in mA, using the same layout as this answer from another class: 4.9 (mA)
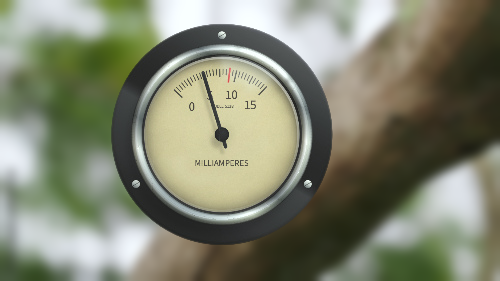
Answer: 5 (mA)
